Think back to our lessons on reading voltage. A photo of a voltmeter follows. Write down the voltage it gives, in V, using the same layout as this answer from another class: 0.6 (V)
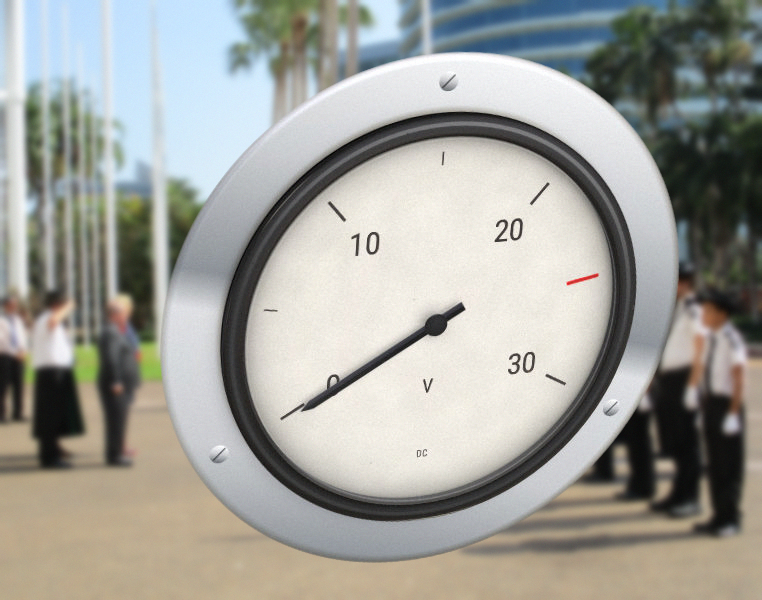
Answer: 0 (V)
